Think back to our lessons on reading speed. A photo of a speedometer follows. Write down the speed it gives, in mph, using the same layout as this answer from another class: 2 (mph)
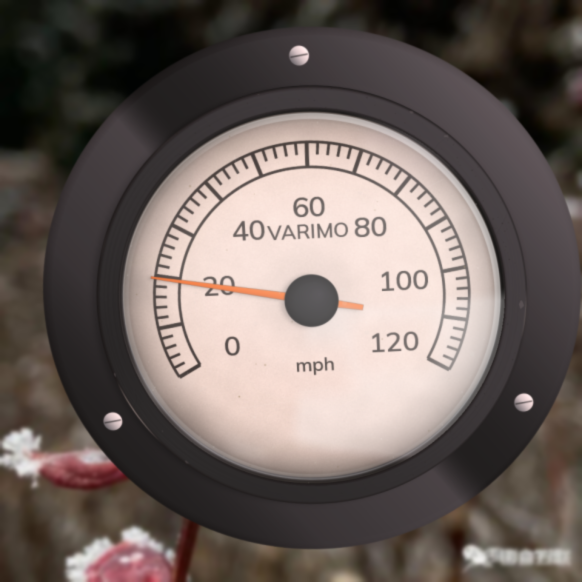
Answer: 20 (mph)
